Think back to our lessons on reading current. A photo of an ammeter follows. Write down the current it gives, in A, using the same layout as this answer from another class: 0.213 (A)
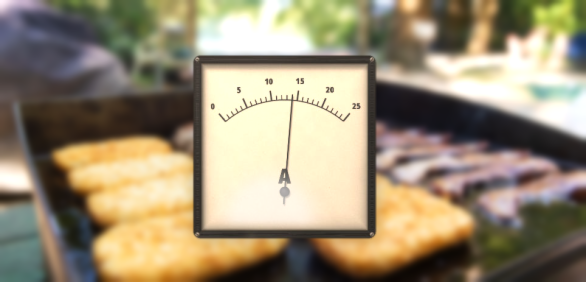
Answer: 14 (A)
